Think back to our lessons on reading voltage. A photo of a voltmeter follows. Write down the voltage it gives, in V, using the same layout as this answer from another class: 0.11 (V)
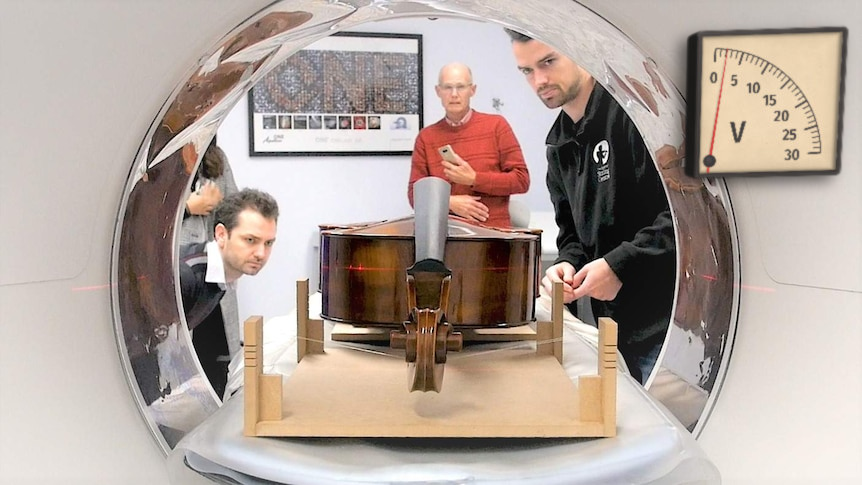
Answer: 2 (V)
